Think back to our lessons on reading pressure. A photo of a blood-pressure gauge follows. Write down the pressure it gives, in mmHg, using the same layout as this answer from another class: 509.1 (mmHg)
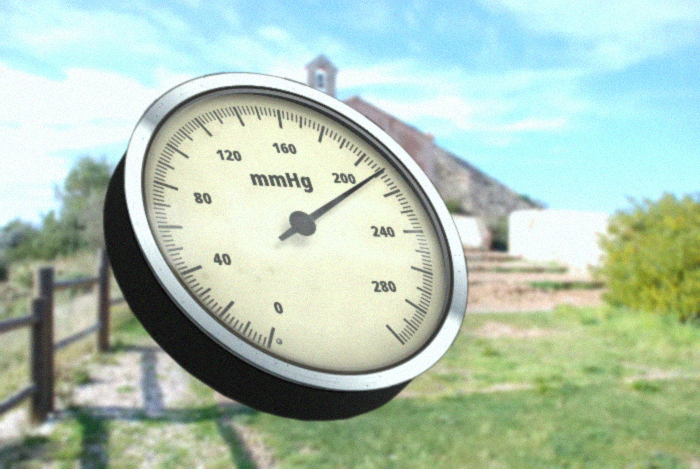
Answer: 210 (mmHg)
